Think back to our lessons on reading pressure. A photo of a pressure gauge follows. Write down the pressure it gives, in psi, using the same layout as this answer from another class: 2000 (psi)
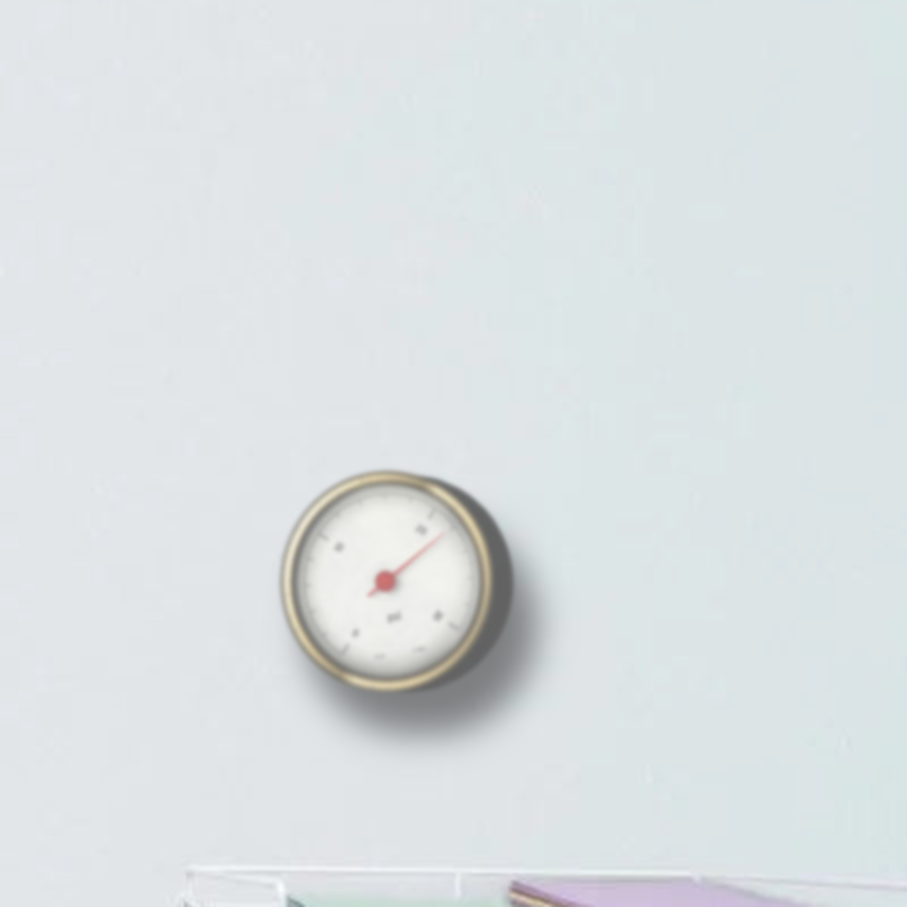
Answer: 22 (psi)
